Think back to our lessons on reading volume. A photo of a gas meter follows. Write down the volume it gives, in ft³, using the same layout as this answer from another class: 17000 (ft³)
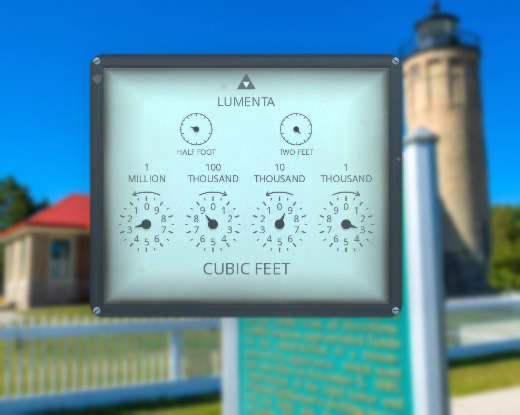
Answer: 289300 (ft³)
